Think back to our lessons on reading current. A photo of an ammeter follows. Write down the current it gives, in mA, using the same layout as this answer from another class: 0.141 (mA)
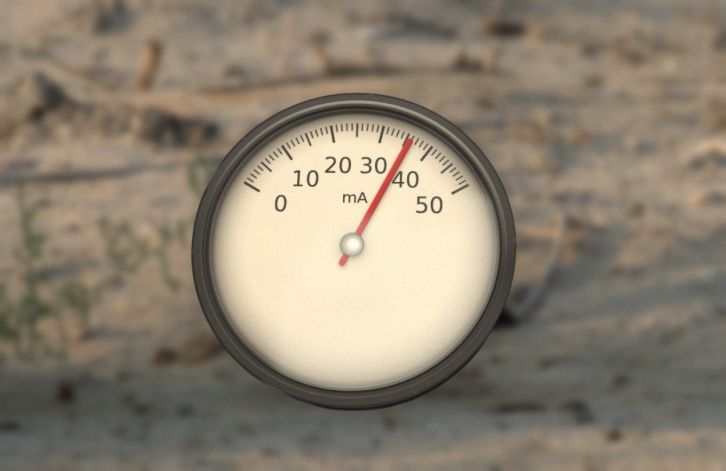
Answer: 36 (mA)
